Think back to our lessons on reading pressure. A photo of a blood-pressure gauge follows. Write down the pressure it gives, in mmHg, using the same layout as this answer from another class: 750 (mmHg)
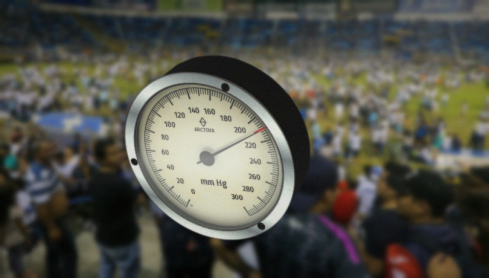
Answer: 210 (mmHg)
